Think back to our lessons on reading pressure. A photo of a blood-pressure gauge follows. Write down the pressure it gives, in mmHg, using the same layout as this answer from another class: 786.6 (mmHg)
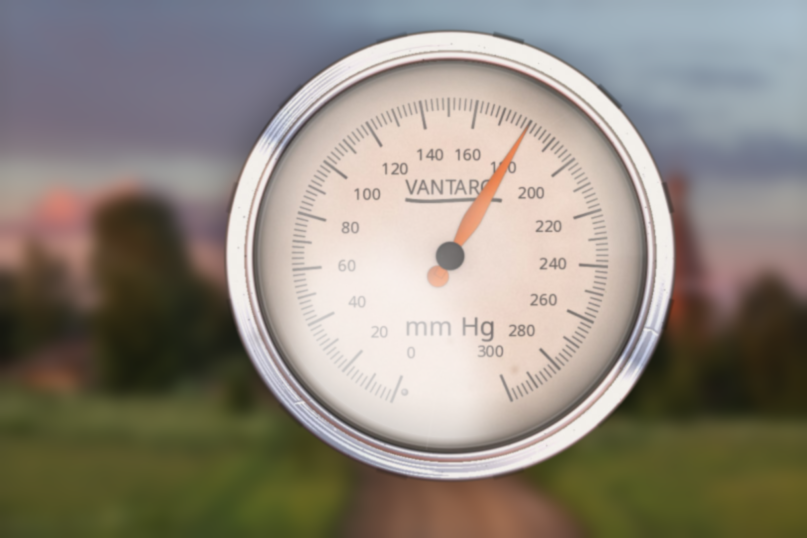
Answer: 180 (mmHg)
